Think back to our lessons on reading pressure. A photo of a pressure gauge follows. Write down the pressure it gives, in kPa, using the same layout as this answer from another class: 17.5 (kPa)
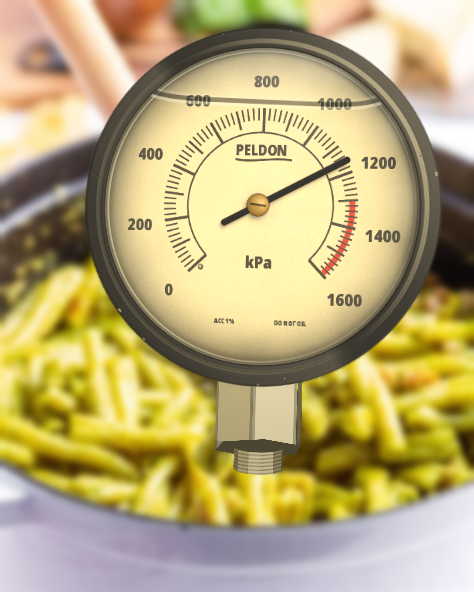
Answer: 1160 (kPa)
